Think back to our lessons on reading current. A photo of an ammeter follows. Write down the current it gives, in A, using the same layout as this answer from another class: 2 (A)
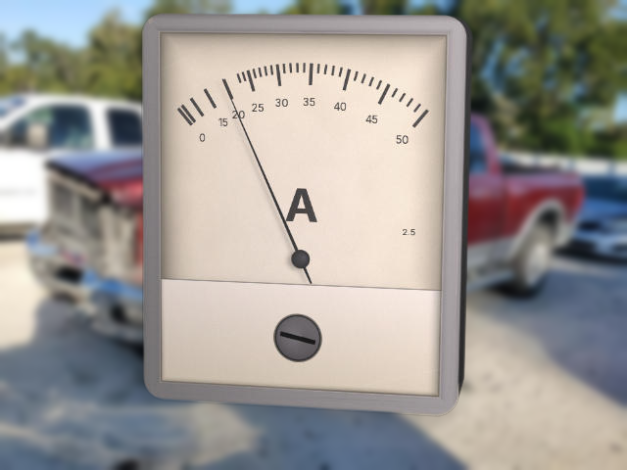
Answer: 20 (A)
